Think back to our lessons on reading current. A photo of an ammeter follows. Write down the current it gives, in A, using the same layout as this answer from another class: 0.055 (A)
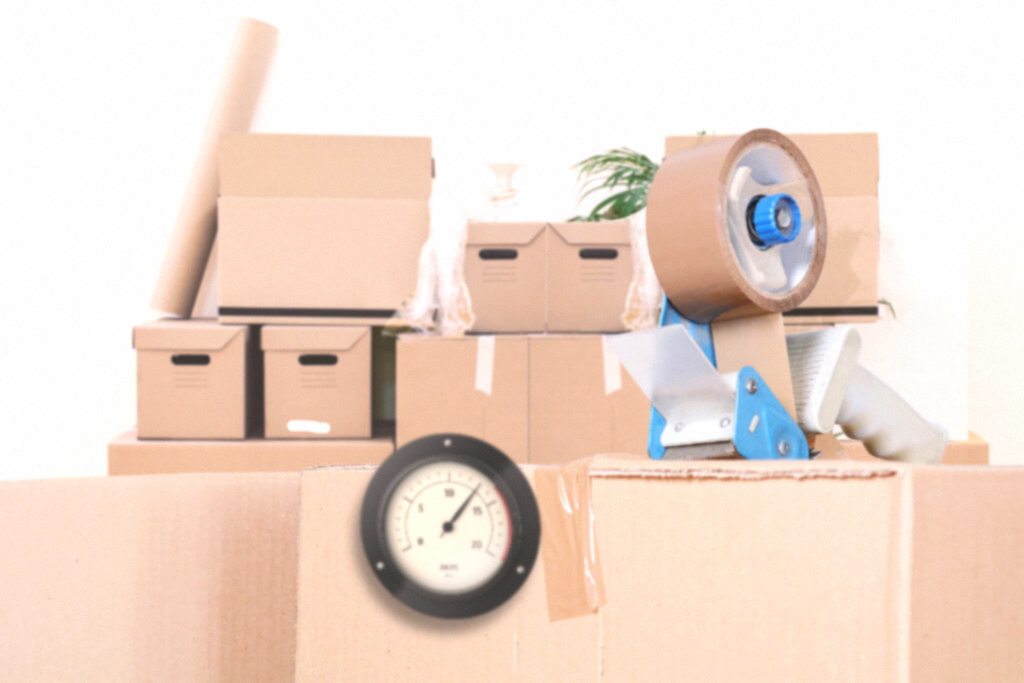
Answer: 13 (A)
